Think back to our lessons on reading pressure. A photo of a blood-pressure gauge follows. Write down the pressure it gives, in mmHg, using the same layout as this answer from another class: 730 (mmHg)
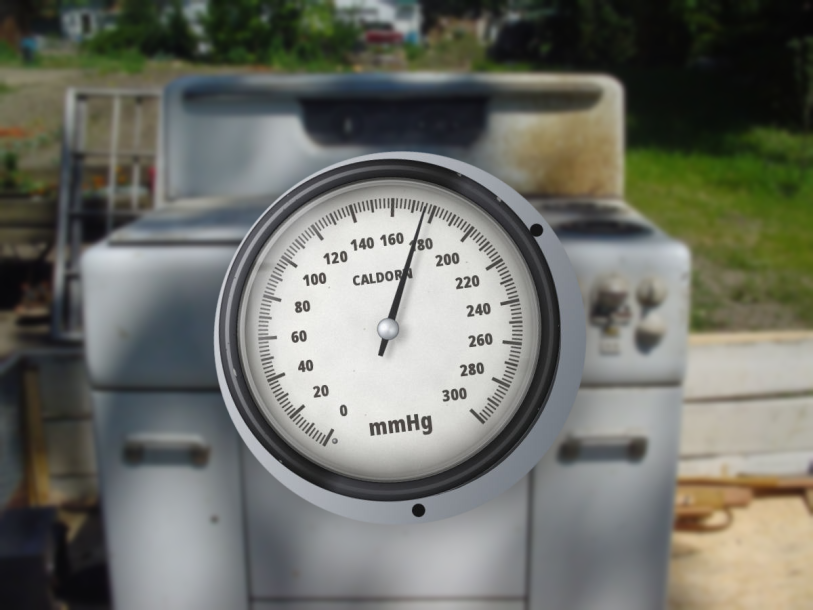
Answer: 176 (mmHg)
